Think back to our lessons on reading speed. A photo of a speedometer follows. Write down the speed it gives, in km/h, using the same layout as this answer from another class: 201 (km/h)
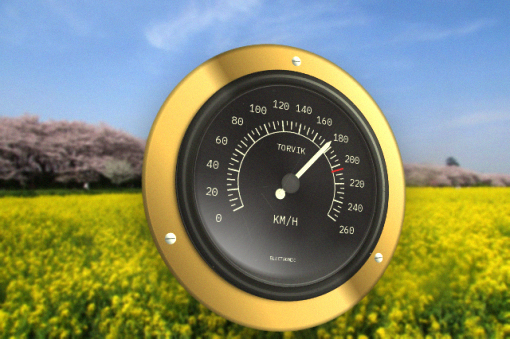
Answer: 175 (km/h)
